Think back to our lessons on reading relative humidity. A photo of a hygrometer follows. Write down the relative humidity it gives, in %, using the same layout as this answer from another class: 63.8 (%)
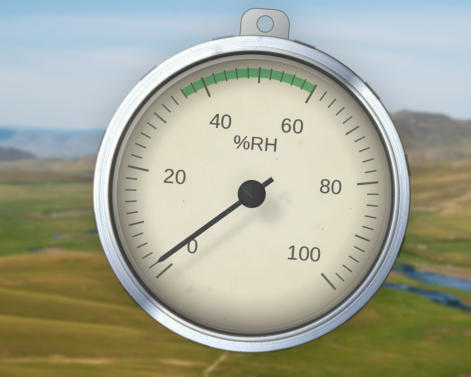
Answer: 2 (%)
